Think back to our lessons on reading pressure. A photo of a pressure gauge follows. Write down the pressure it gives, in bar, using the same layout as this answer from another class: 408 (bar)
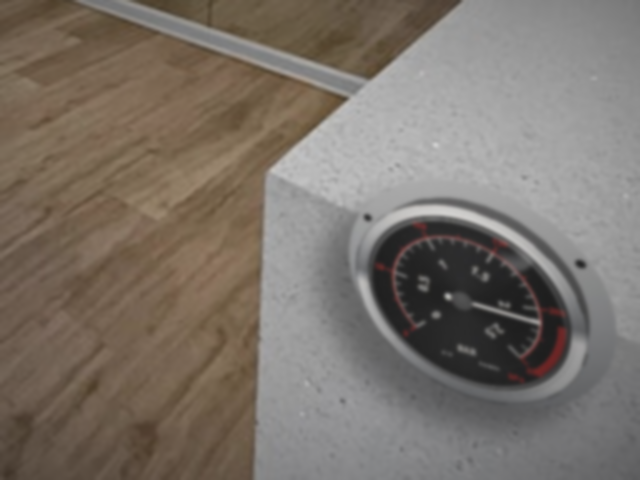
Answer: 2.1 (bar)
